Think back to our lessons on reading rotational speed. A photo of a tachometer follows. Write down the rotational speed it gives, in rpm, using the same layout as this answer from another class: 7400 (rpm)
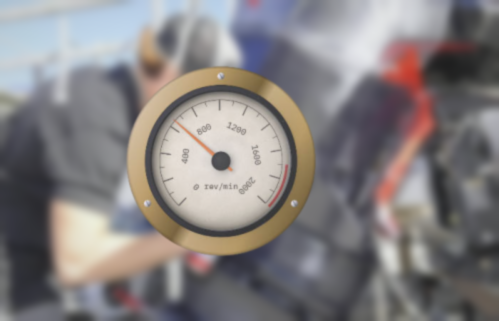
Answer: 650 (rpm)
